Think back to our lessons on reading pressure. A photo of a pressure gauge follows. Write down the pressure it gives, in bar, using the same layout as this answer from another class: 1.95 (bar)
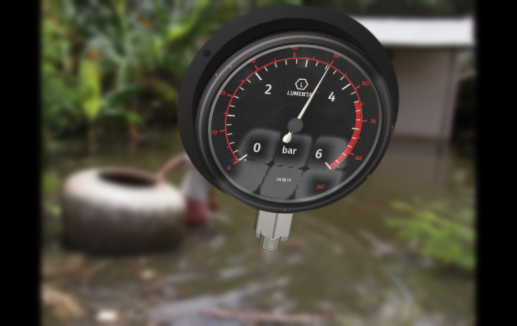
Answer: 3.4 (bar)
